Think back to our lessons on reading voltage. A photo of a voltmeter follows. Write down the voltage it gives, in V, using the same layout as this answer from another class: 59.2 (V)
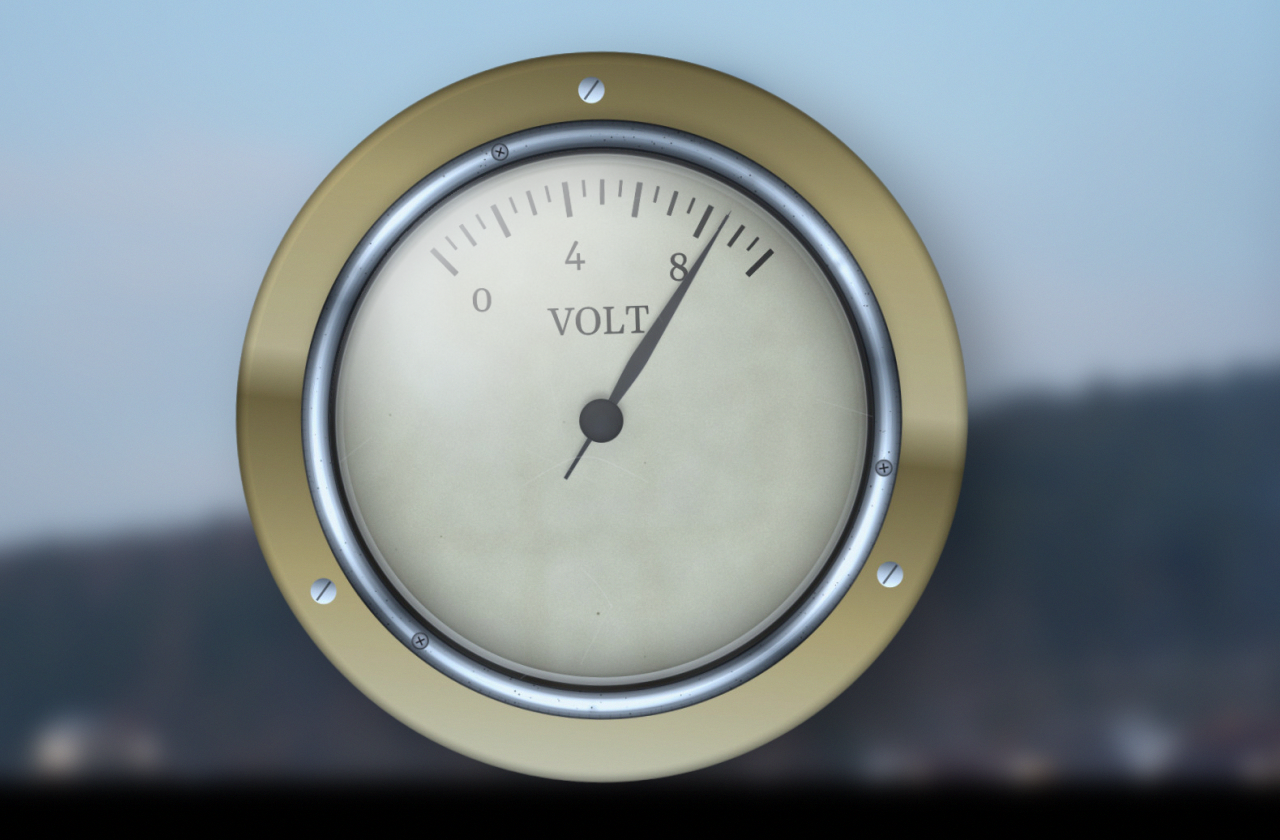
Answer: 8.5 (V)
